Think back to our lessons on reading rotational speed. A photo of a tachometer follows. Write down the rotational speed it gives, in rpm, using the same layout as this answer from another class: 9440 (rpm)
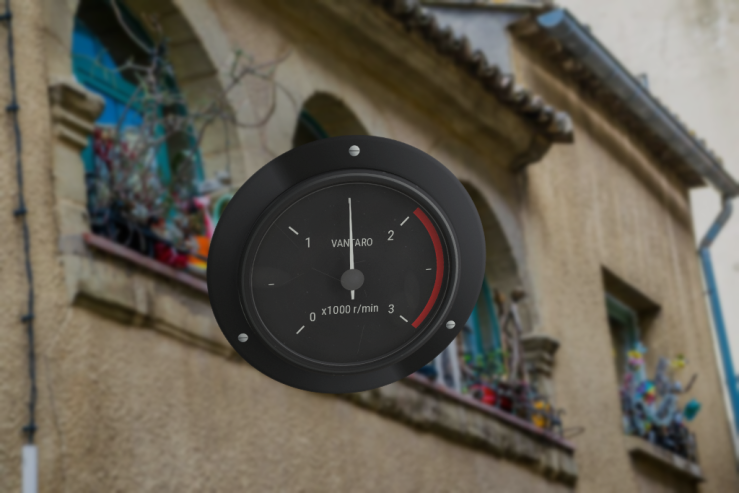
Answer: 1500 (rpm)
